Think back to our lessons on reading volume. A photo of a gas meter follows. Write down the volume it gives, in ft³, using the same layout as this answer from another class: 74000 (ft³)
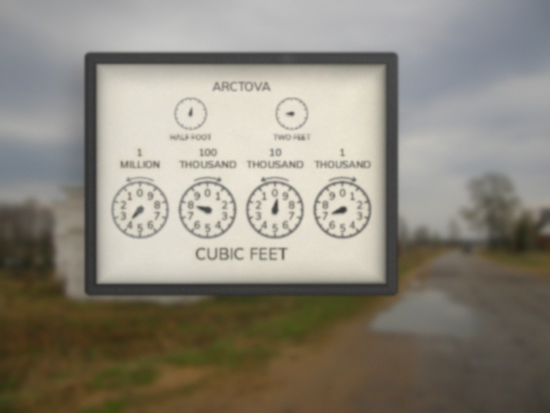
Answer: 379700 (ft³)
